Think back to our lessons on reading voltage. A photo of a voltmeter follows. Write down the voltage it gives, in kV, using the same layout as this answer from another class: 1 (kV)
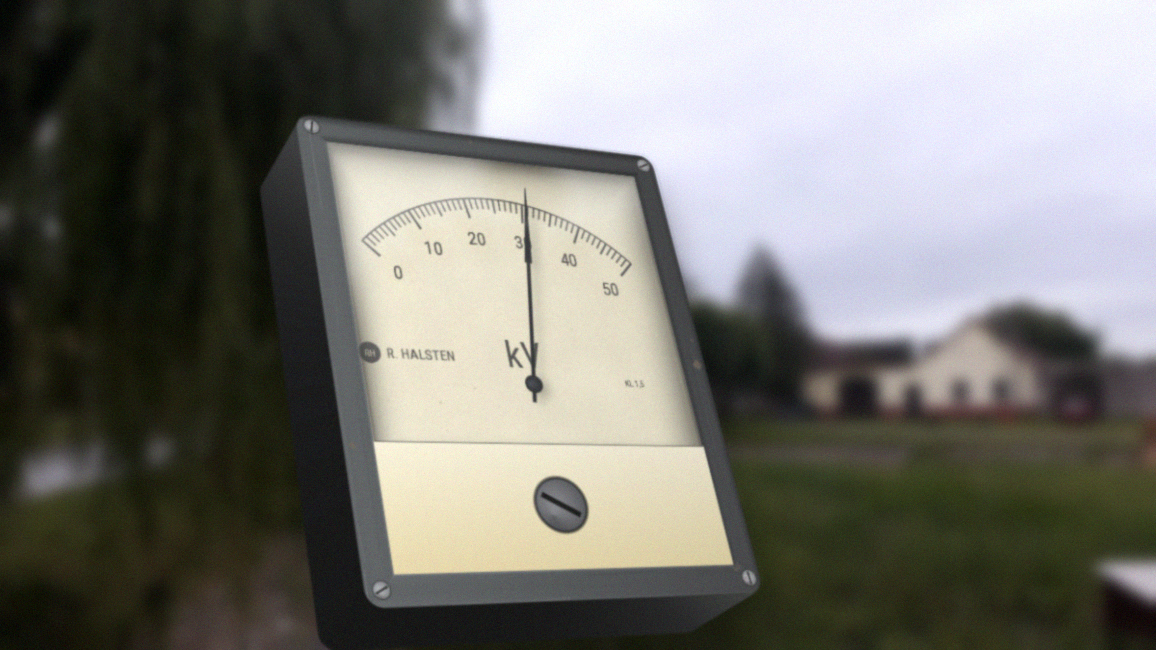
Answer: 30 (kV)
